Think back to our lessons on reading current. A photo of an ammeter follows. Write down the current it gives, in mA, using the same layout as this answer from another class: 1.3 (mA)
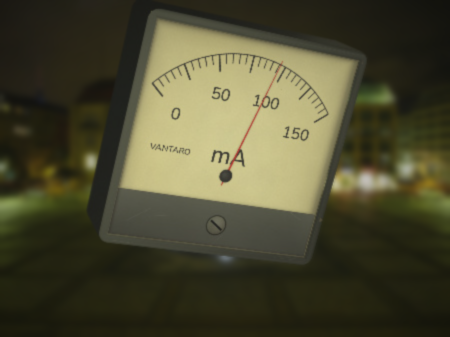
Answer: 95 (mA)
